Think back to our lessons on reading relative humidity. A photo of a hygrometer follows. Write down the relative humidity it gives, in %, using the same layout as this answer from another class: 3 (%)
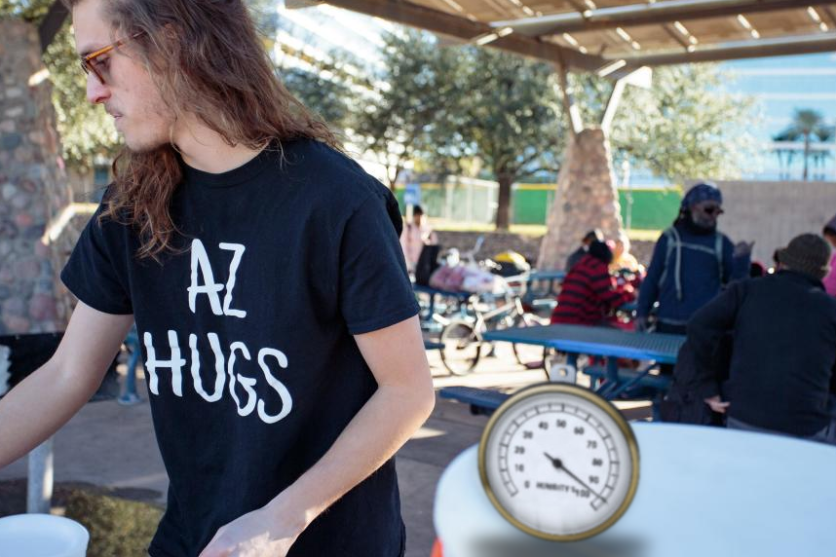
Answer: 95 (%)
